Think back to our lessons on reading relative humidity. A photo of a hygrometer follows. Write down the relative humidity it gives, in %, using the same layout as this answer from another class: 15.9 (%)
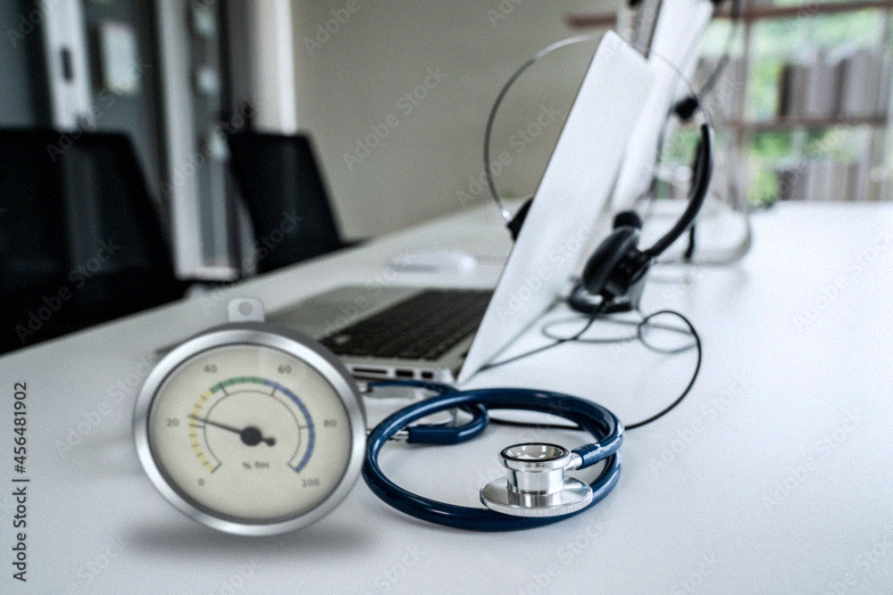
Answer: 24 (%)
